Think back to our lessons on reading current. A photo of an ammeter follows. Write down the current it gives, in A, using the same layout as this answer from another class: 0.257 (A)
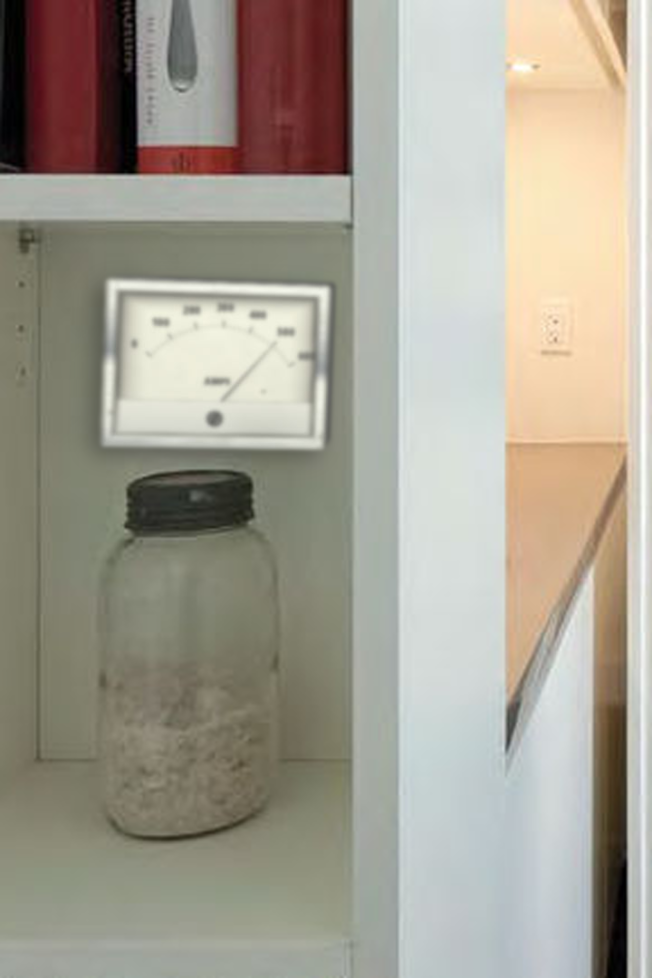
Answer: 500 (A)
